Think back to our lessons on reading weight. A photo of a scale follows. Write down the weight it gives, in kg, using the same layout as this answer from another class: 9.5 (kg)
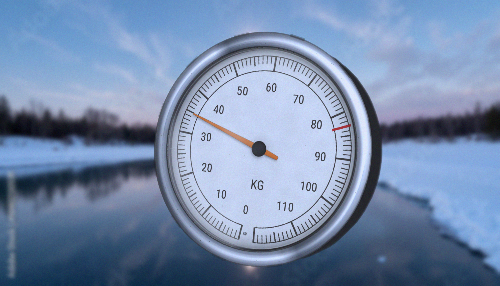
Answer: 35 (kg)
